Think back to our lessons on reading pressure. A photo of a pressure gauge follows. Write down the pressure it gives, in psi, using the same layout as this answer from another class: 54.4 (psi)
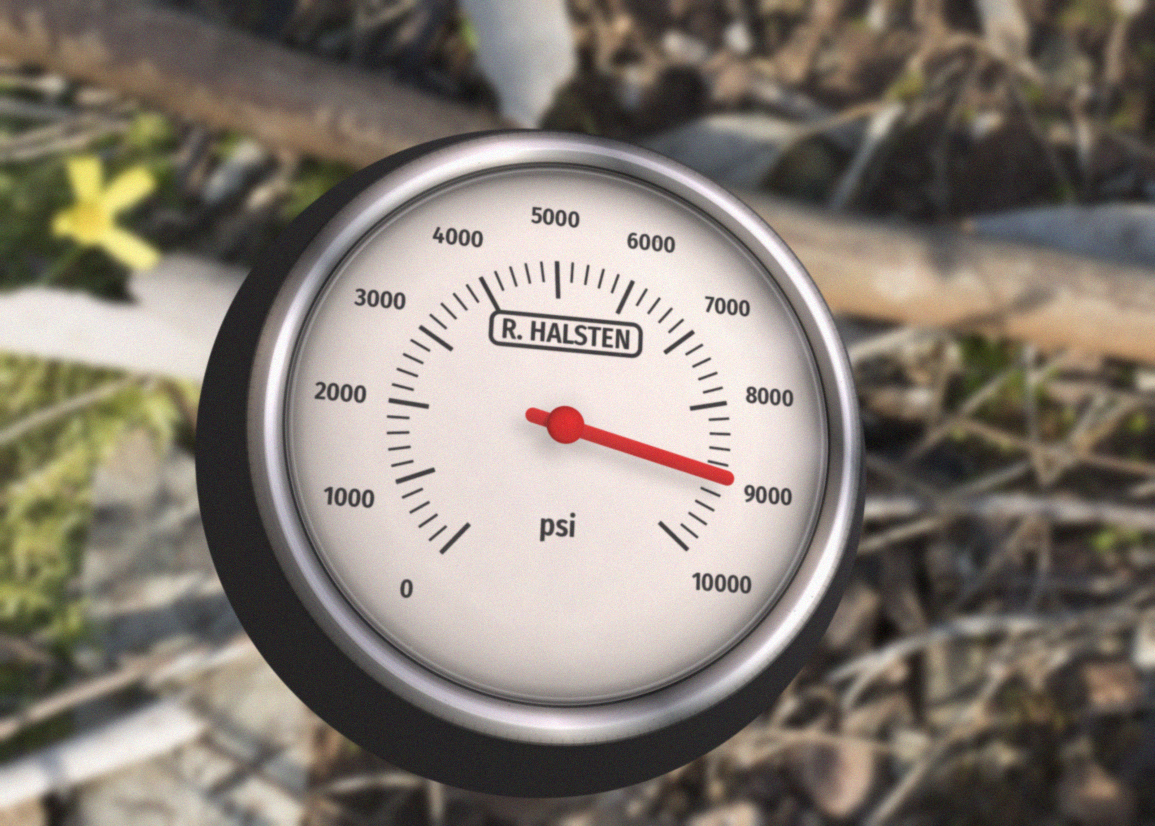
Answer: 9000 (psi)
